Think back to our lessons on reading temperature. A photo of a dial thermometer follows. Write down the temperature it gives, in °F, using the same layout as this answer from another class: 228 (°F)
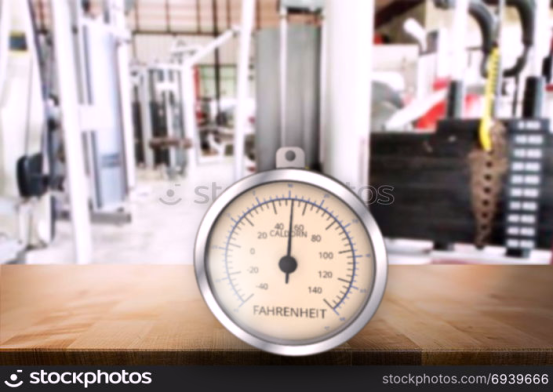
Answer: 52 (°F)
